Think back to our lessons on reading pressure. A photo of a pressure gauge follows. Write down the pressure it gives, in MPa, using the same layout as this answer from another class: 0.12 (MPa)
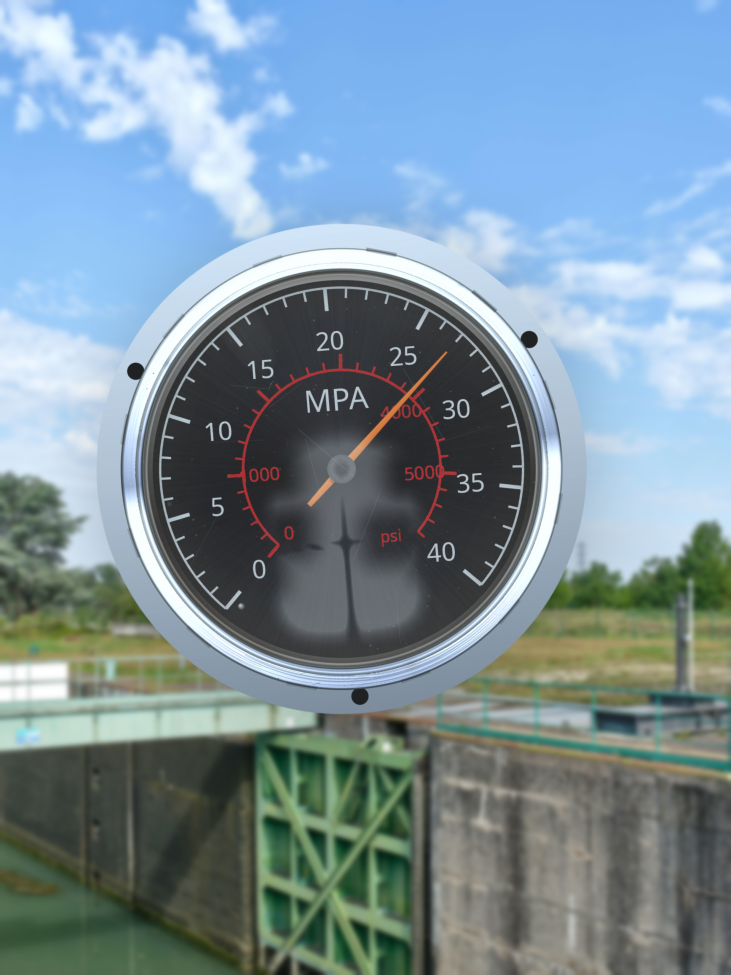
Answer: 27 (MPa)
